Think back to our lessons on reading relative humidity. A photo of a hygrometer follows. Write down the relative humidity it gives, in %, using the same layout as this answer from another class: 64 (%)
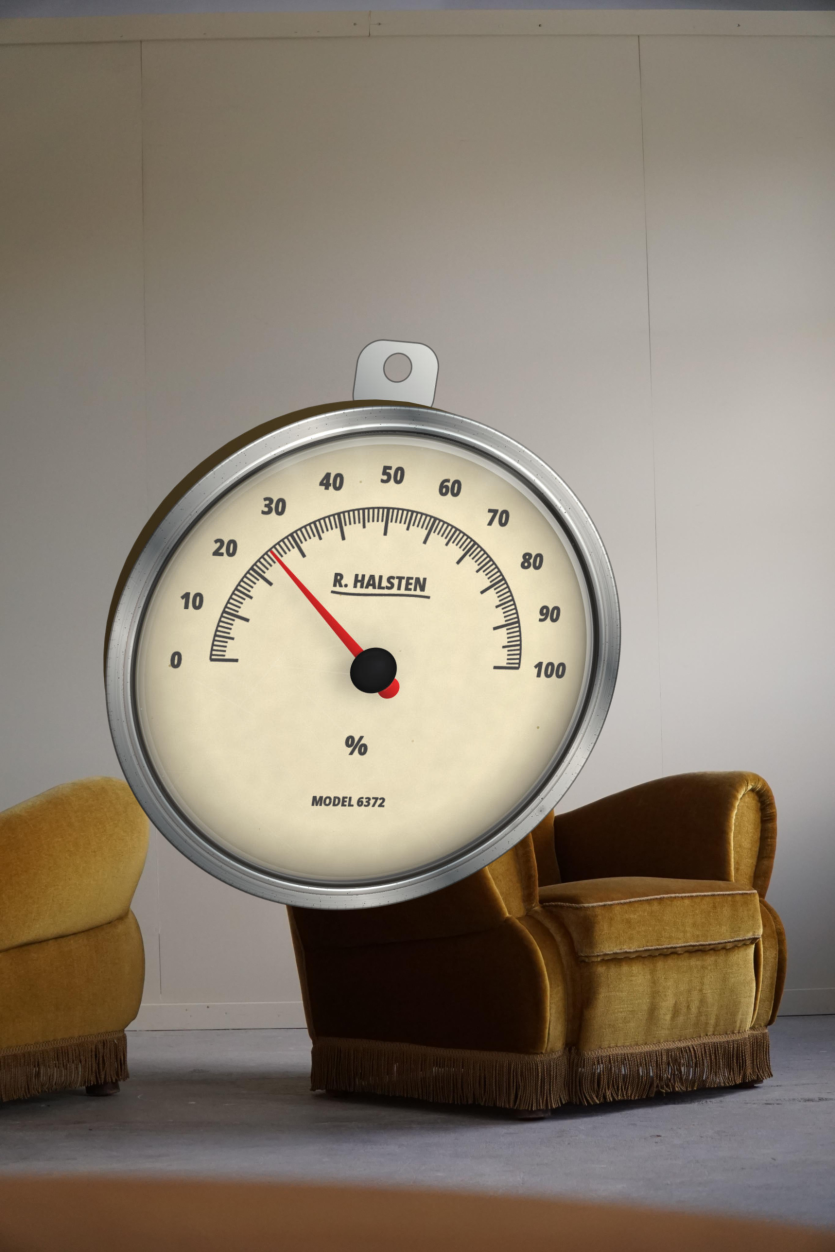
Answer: 25 (%)
